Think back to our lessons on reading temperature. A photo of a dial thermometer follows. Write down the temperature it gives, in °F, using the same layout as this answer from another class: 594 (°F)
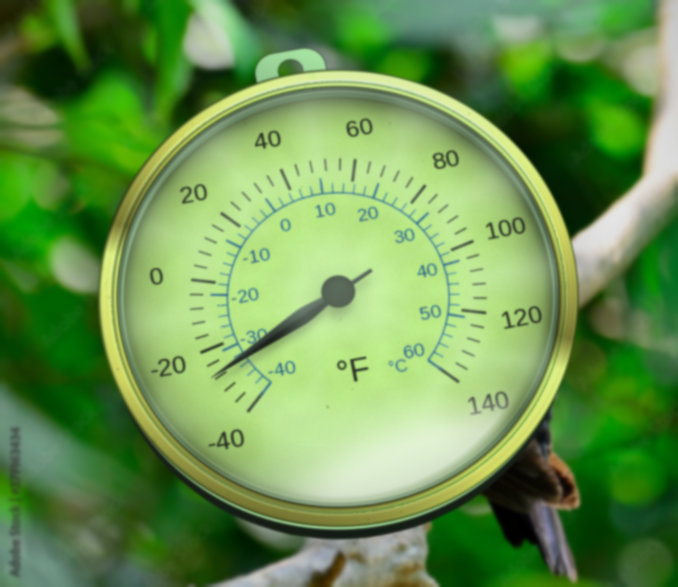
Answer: -28 (°F)
